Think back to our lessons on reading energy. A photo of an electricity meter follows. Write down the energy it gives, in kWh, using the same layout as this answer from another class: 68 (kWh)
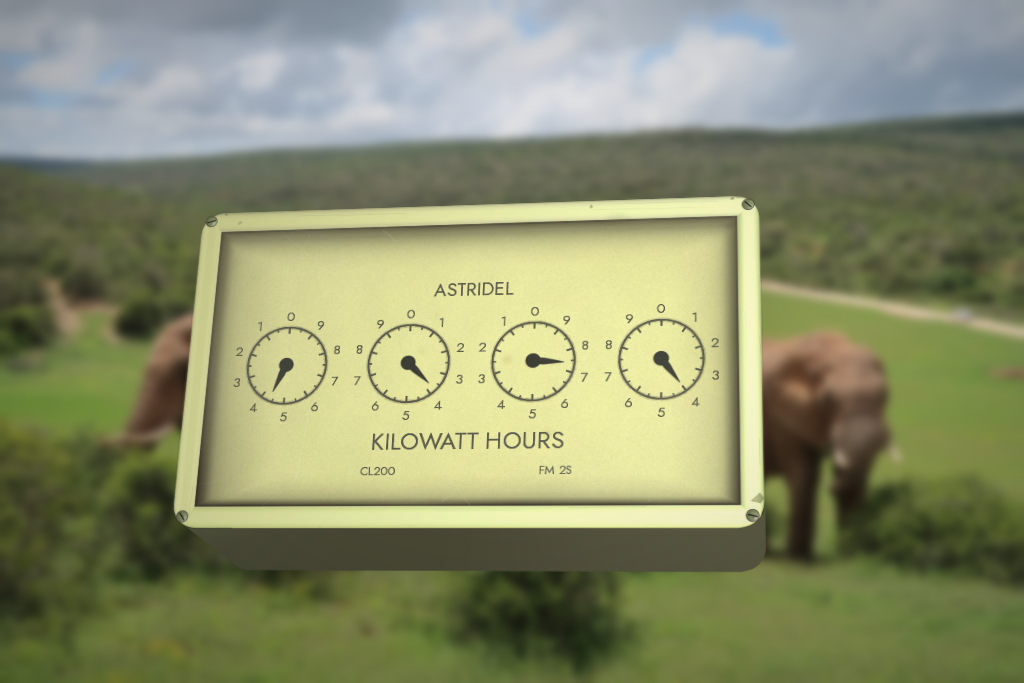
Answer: 4374 (kWh)
